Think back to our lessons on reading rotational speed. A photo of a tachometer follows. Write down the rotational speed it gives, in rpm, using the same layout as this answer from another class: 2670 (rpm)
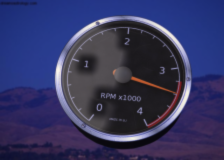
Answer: 3400 (rpm)
